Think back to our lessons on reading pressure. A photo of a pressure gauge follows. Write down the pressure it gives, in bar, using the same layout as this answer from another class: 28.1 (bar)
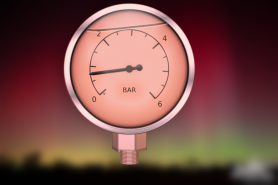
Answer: 0.75 (bar)
